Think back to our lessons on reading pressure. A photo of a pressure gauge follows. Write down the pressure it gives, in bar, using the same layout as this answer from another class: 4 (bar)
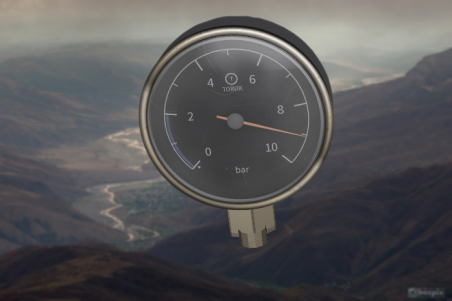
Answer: 9 (bar)
